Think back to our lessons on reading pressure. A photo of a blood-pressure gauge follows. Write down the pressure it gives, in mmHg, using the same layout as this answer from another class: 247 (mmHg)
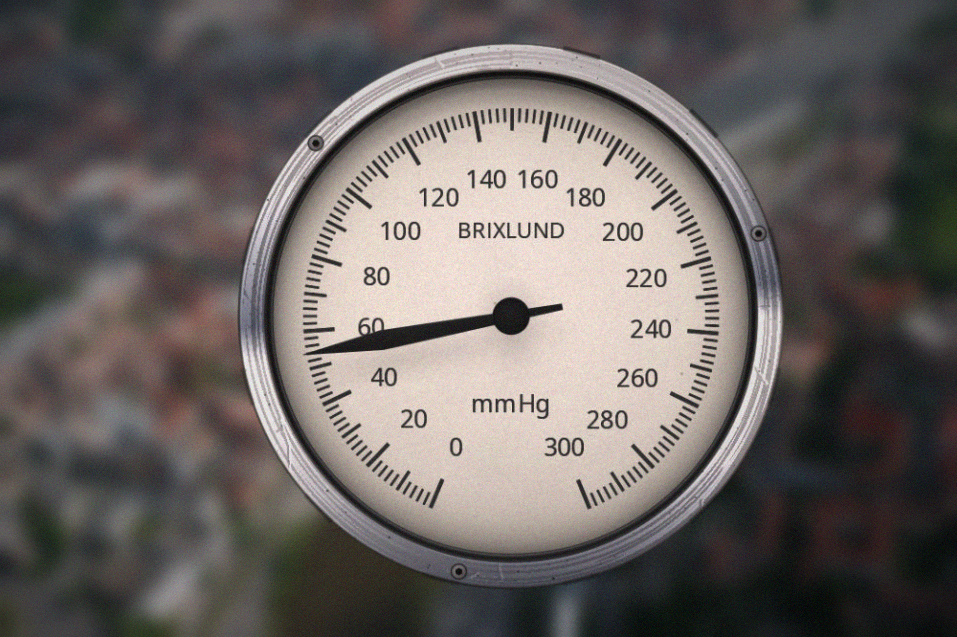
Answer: 54 (mmHg)
